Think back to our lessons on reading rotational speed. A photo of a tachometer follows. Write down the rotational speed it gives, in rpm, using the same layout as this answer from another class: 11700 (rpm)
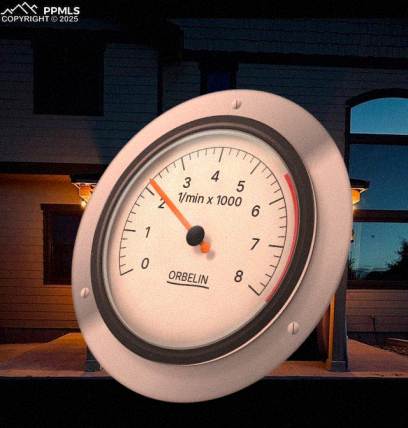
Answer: 2200 (rpm)
